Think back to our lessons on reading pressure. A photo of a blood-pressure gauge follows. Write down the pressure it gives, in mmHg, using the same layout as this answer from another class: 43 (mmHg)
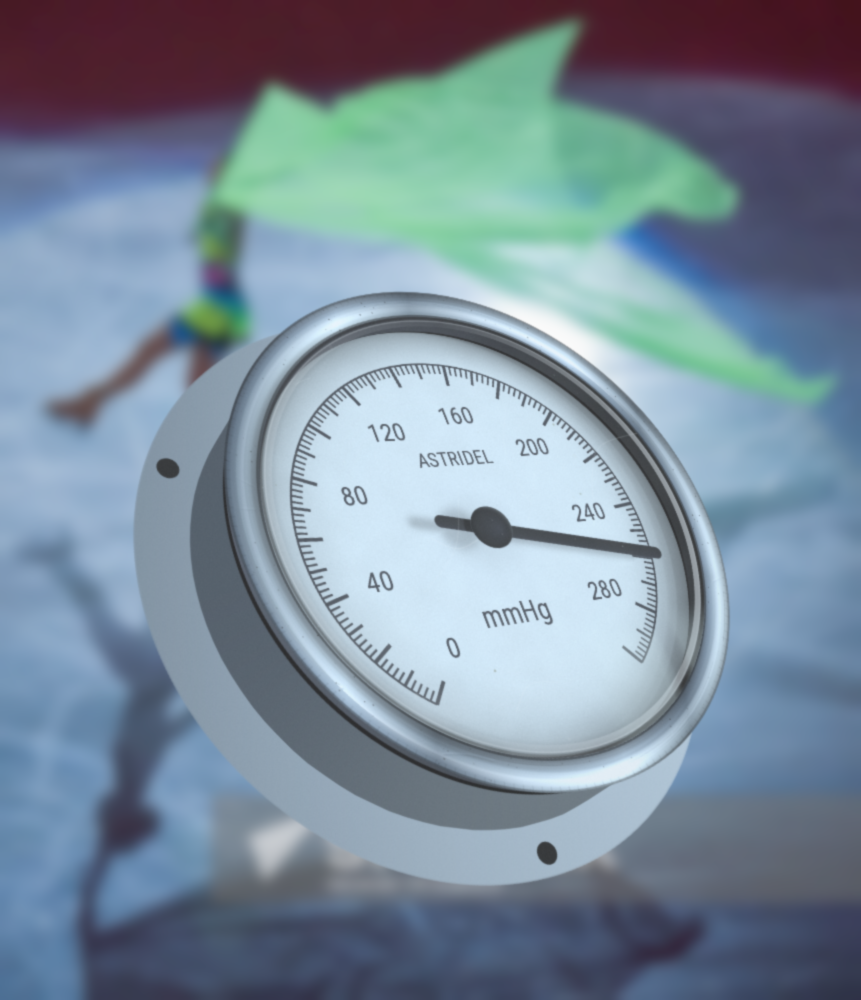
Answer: 260 (mmHg)
